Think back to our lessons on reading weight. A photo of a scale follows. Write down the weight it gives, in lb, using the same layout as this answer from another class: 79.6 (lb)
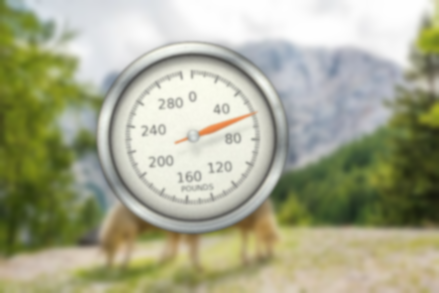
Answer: 60 (lb)
